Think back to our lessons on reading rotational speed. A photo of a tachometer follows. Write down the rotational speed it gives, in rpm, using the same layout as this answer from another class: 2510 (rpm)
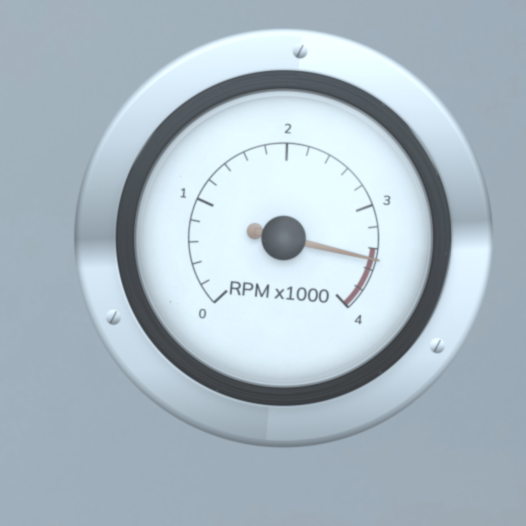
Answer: 3500 (rpm)
